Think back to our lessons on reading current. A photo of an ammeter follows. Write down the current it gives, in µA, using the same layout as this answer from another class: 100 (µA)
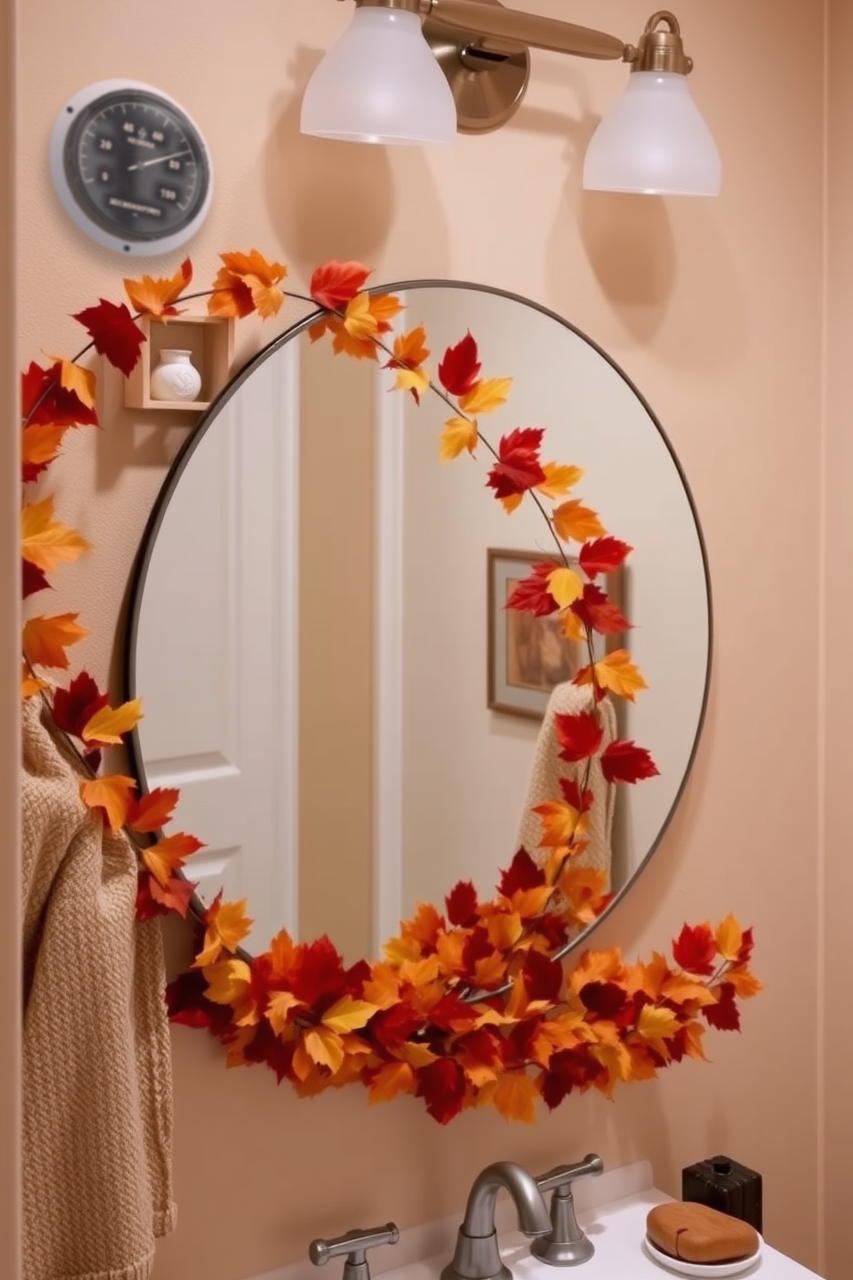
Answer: 75 (µA)
